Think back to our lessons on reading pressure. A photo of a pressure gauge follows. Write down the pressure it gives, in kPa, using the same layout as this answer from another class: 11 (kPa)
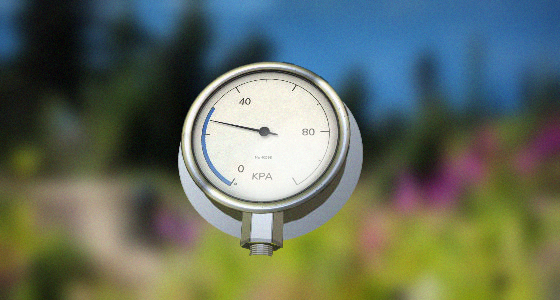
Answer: 25 (kPa)
